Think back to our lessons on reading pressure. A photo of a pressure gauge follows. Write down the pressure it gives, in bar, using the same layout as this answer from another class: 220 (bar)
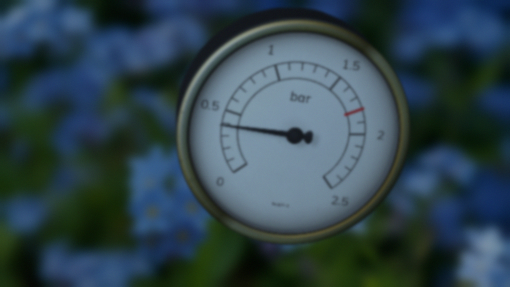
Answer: 0.4 (bar)
